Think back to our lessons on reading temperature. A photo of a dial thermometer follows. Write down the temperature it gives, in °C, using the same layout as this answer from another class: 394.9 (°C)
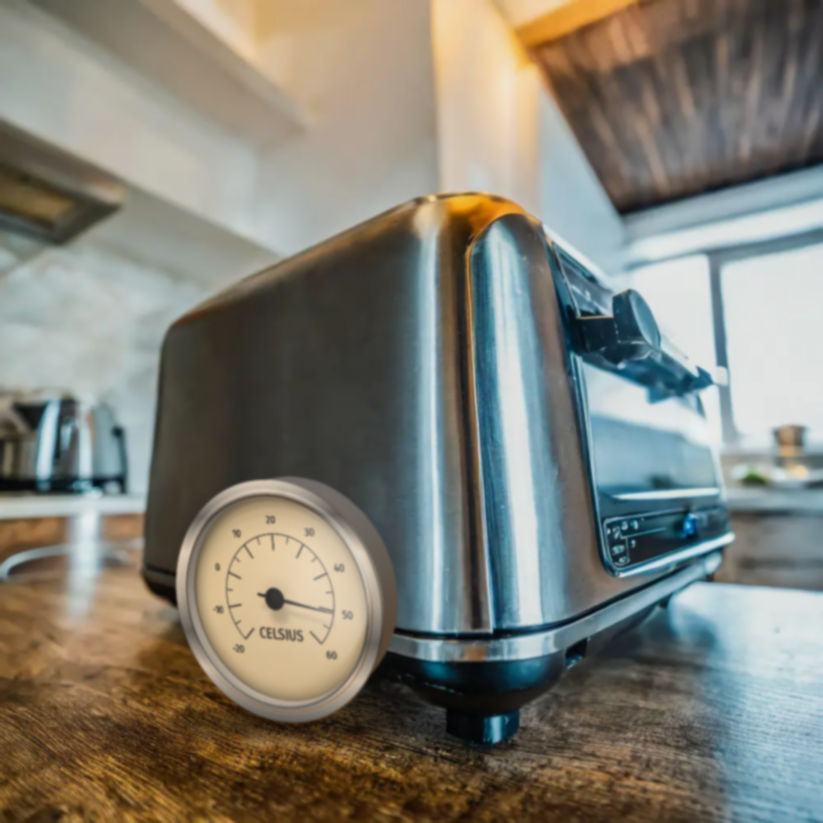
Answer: 50 (°C)
